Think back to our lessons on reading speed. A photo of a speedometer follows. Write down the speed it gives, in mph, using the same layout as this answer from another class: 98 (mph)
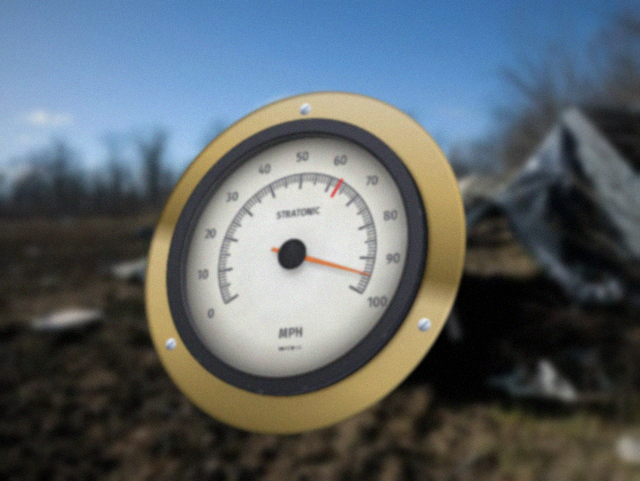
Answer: 95 (mph)
